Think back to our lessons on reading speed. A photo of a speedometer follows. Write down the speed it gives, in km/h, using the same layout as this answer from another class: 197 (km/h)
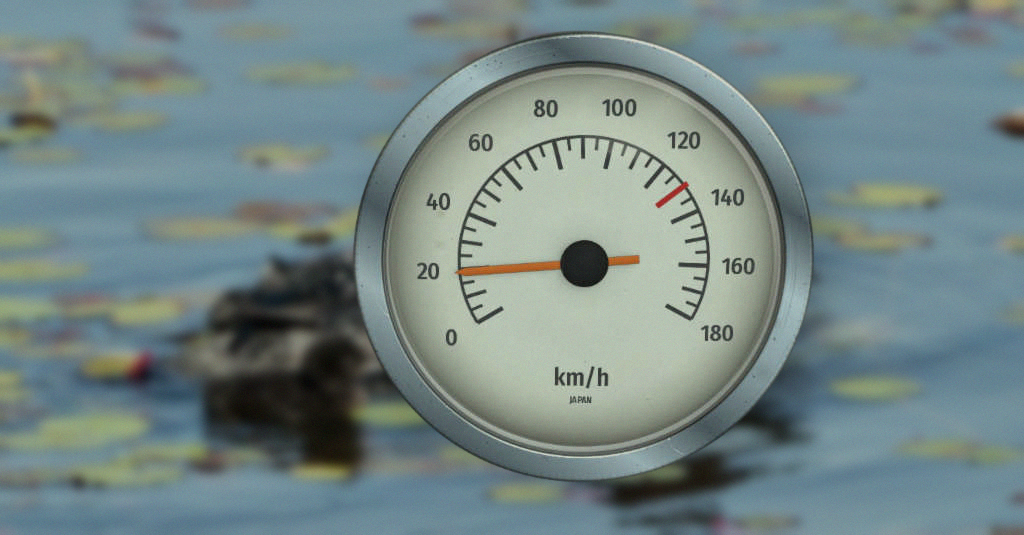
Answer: 20 (km/h)
